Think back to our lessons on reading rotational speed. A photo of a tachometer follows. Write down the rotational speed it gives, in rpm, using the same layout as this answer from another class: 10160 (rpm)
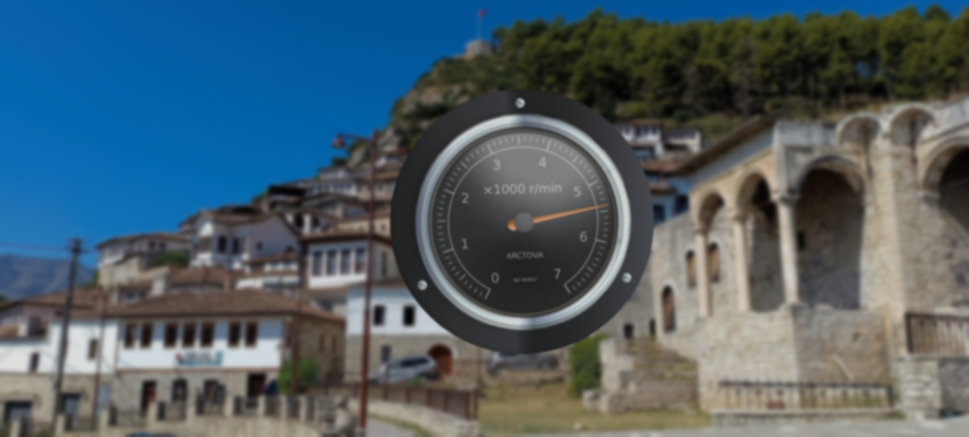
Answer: 5400 (rpm)
